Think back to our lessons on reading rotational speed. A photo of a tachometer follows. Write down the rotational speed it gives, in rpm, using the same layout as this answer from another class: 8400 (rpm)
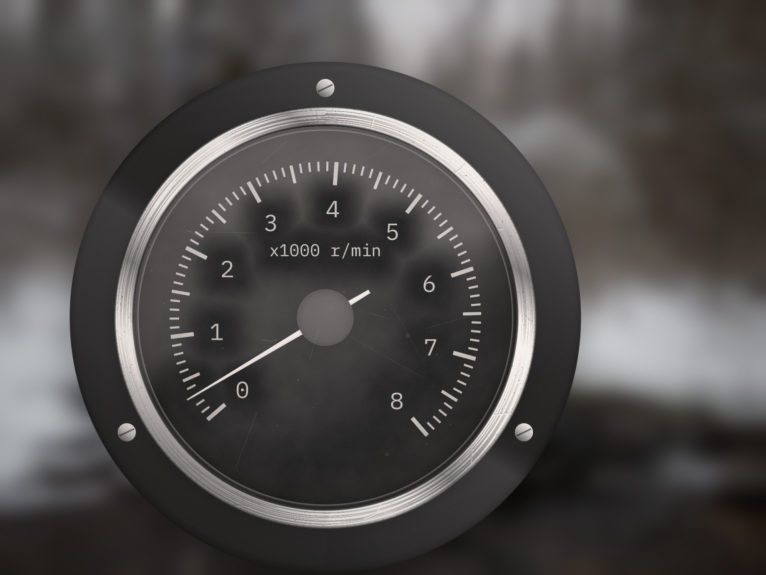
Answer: 300 (rpm)
